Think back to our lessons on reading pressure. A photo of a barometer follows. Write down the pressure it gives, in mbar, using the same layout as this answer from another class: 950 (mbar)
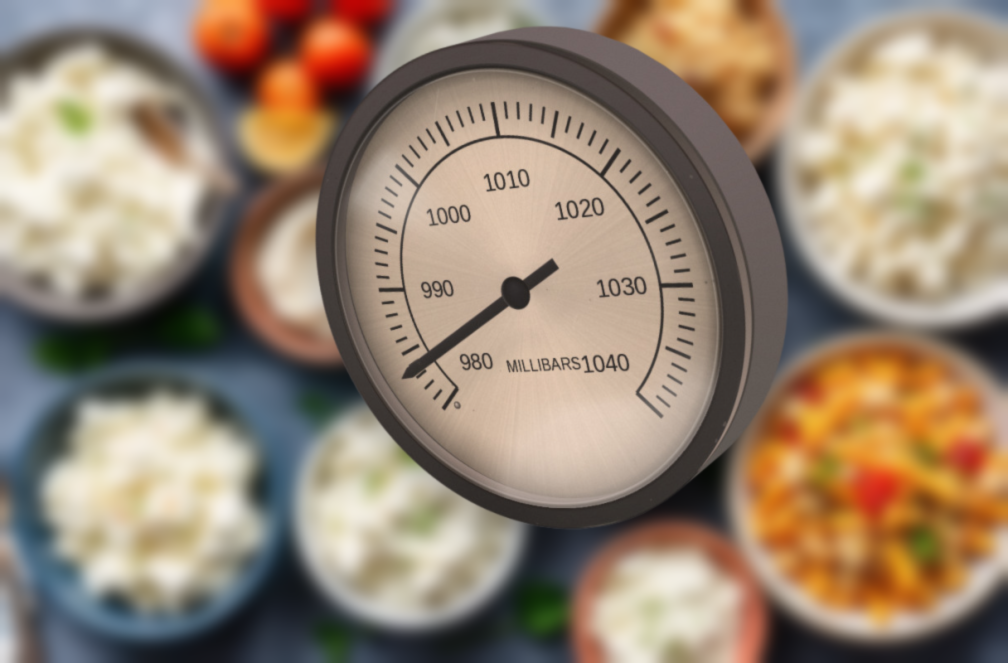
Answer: 983.5 (mbar)
